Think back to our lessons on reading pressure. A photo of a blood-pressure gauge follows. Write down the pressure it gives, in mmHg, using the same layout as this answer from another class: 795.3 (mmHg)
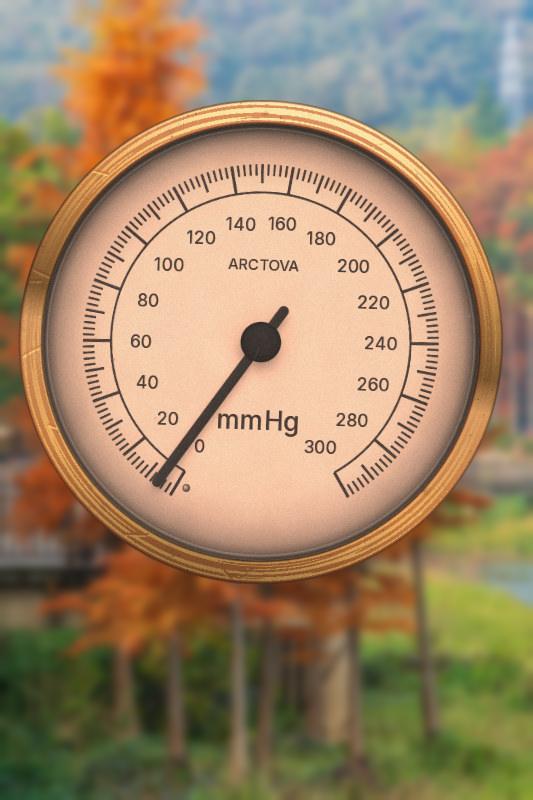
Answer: 6 (mmHg)
